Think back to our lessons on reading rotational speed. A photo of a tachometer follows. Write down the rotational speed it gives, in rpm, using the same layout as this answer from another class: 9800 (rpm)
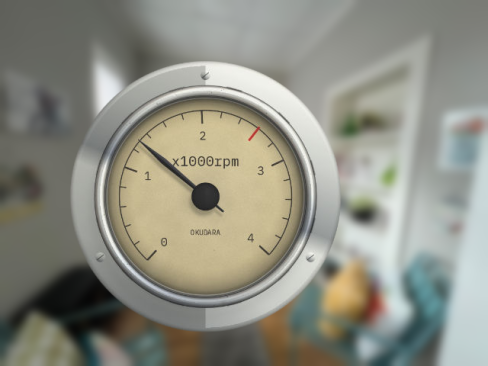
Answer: 1300 (rpm)
